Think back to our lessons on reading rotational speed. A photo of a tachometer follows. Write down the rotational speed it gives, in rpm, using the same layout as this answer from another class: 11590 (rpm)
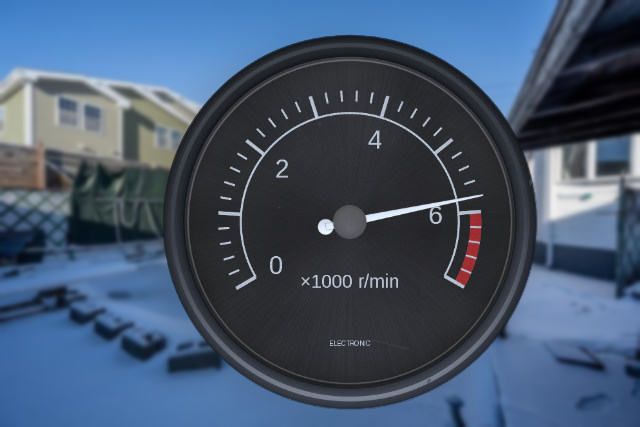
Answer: 5800 (rpm)
